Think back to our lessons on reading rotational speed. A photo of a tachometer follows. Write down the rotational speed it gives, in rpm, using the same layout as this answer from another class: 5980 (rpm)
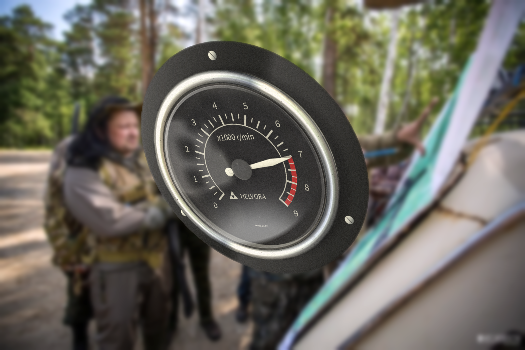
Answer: 7000 (rpm)
